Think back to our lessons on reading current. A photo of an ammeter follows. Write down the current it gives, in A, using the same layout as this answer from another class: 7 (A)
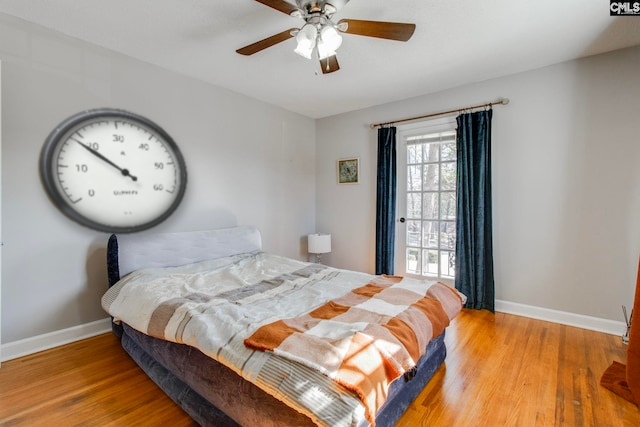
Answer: 18 (A)
